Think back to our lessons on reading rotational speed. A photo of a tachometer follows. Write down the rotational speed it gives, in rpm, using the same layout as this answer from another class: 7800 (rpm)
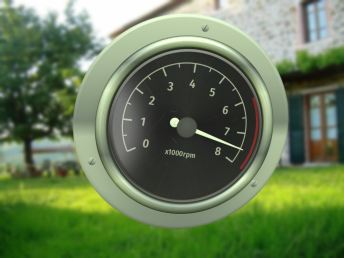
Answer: 7500 (rpm)
